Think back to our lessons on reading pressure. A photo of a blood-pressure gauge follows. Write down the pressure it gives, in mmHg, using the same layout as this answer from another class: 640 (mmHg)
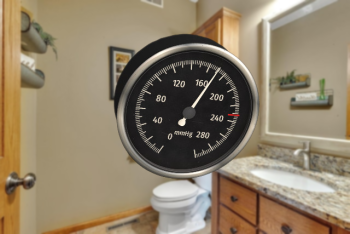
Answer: 170 (mmHg)
